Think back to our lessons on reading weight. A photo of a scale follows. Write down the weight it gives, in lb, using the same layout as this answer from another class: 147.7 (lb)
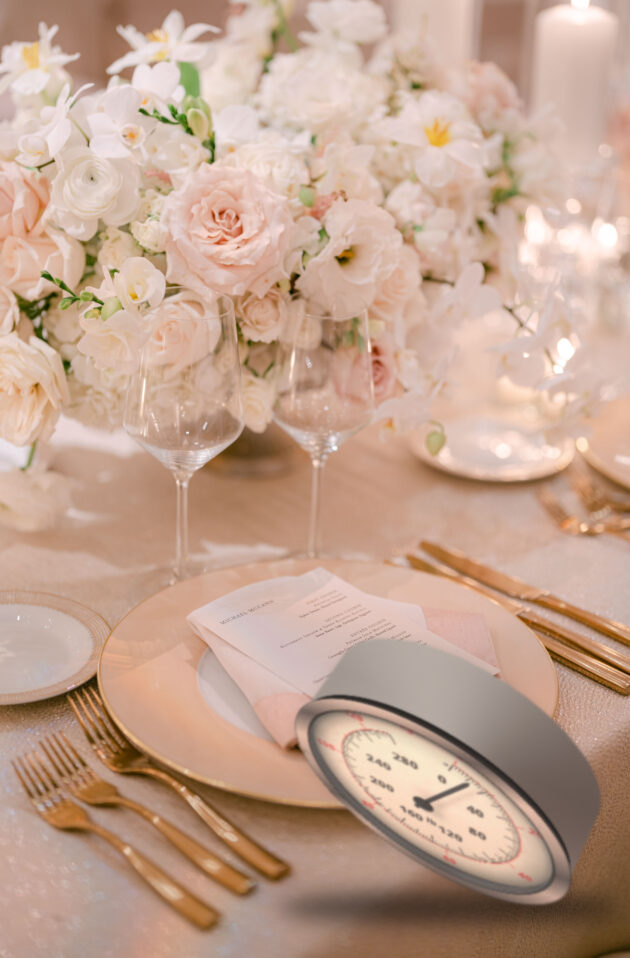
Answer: 10 (lb)
